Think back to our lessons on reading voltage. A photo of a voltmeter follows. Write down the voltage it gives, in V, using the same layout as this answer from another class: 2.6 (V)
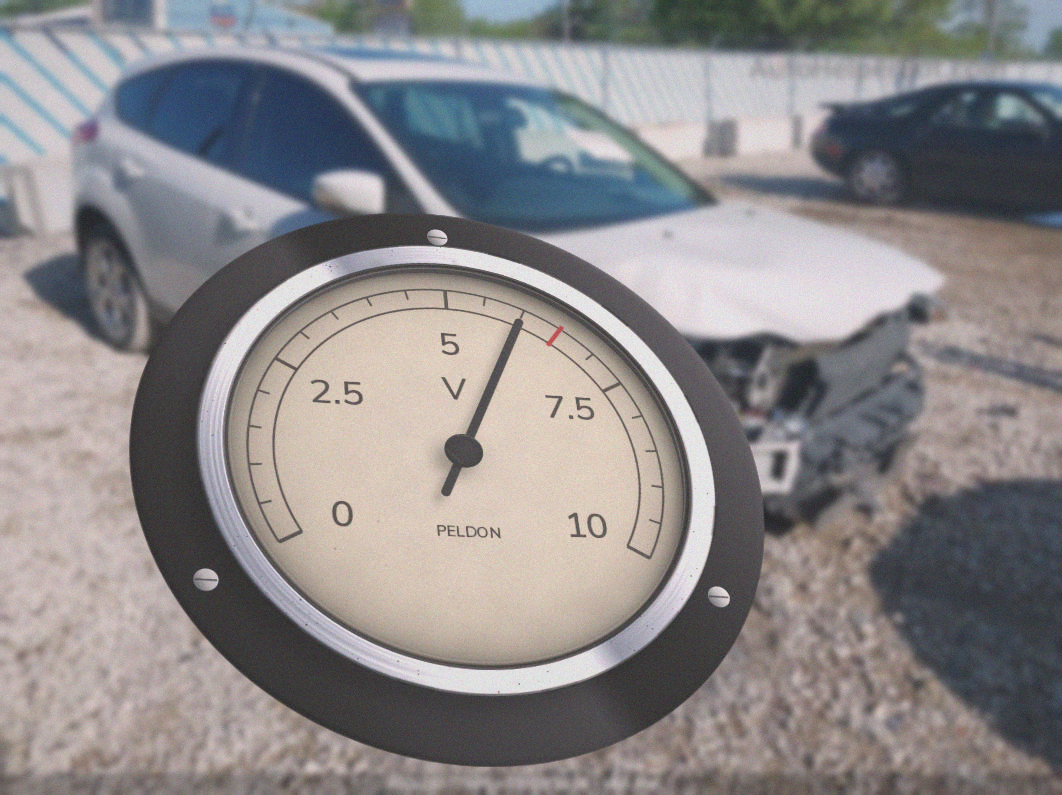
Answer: 6 (V)
